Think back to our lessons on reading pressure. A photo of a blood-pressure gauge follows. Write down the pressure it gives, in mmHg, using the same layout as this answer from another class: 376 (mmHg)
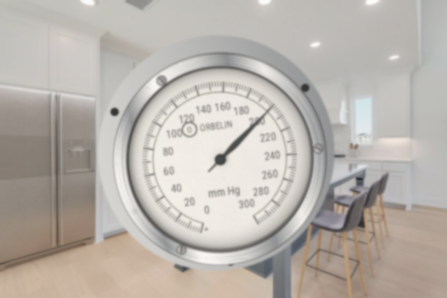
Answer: 200 (mmHg)
